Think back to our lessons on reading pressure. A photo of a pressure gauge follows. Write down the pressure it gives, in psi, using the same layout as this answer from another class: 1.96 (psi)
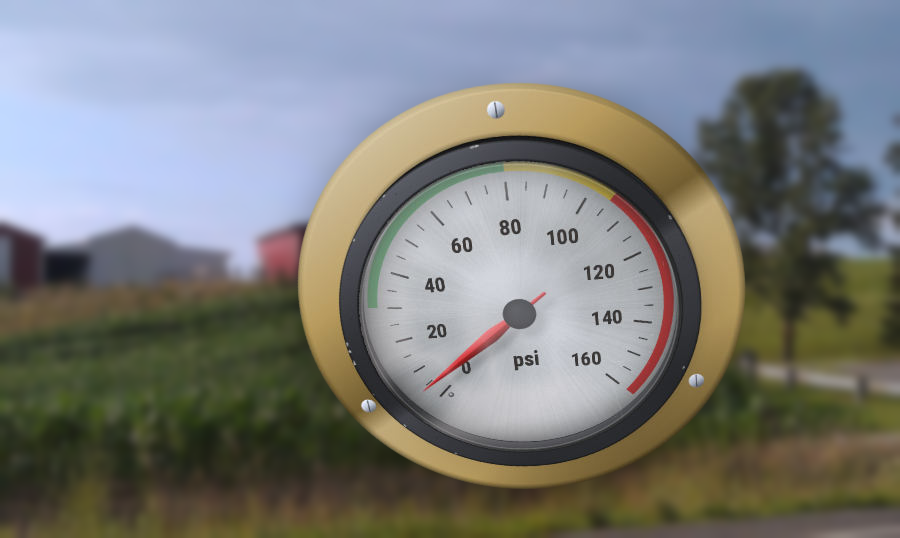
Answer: 5 (psi)
